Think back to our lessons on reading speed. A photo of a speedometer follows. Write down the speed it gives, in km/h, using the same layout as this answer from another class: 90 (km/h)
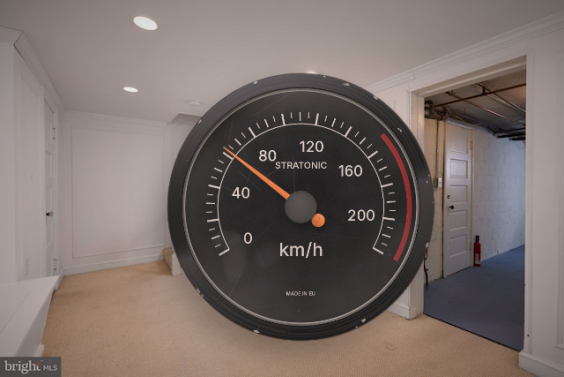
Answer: 62.5 (km/h)
